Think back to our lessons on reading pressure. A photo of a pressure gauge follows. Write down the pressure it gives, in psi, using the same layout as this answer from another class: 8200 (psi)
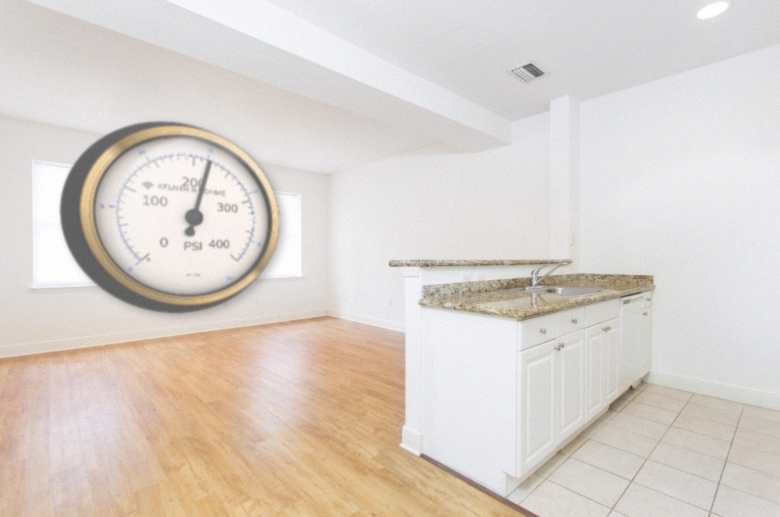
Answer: 220 (psi)
